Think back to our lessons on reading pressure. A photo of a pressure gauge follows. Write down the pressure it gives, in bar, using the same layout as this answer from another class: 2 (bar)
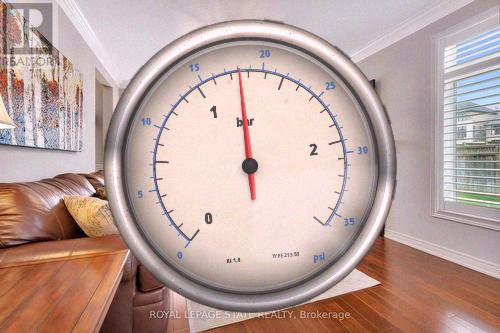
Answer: 1.25 (bar)
